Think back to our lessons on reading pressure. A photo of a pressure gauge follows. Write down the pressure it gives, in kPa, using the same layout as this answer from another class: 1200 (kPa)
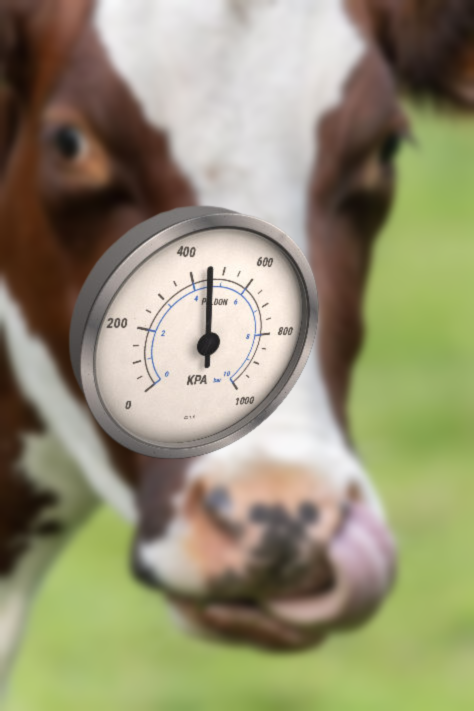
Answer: 450 (kPa)
